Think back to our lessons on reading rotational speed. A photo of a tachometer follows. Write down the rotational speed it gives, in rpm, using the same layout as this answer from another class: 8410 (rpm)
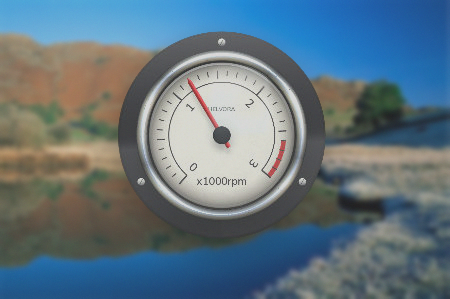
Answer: 1200 (rpm)
